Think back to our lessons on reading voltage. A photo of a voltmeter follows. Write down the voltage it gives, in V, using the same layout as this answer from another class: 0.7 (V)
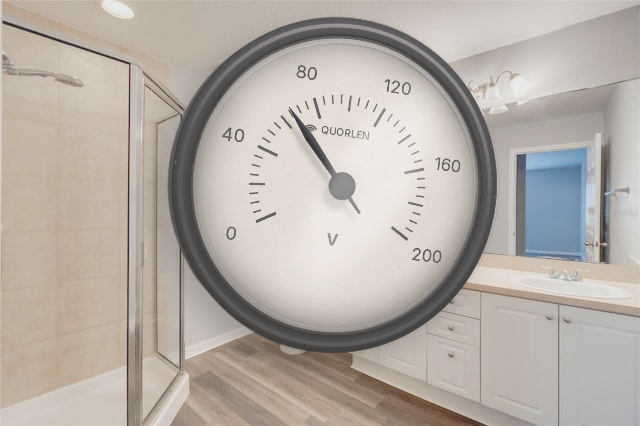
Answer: 65 (V)
